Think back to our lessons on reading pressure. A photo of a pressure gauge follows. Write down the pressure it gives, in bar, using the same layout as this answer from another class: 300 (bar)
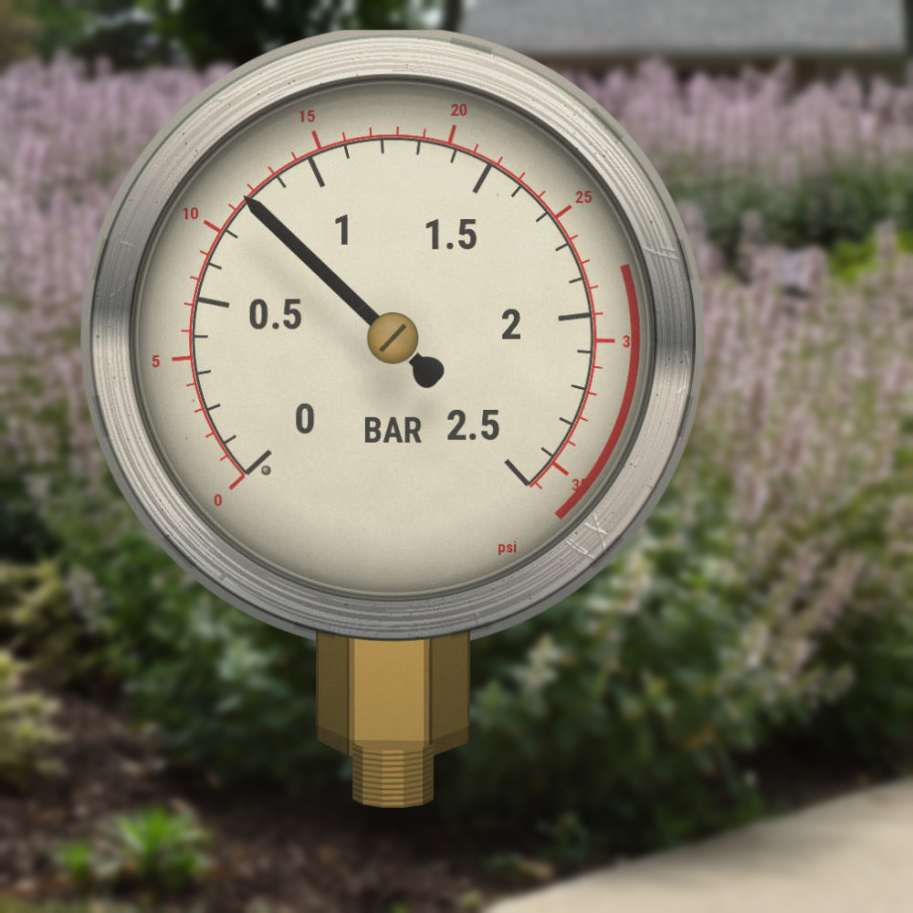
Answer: 0.8 (bar)
